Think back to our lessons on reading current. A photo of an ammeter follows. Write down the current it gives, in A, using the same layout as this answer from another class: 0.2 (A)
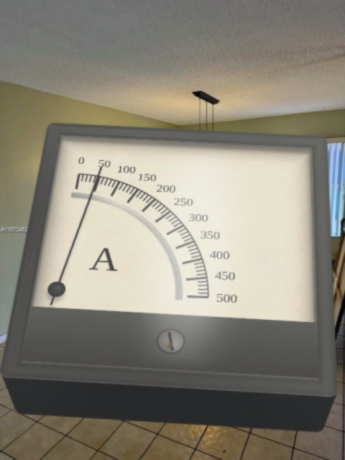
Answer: 50 (A)
